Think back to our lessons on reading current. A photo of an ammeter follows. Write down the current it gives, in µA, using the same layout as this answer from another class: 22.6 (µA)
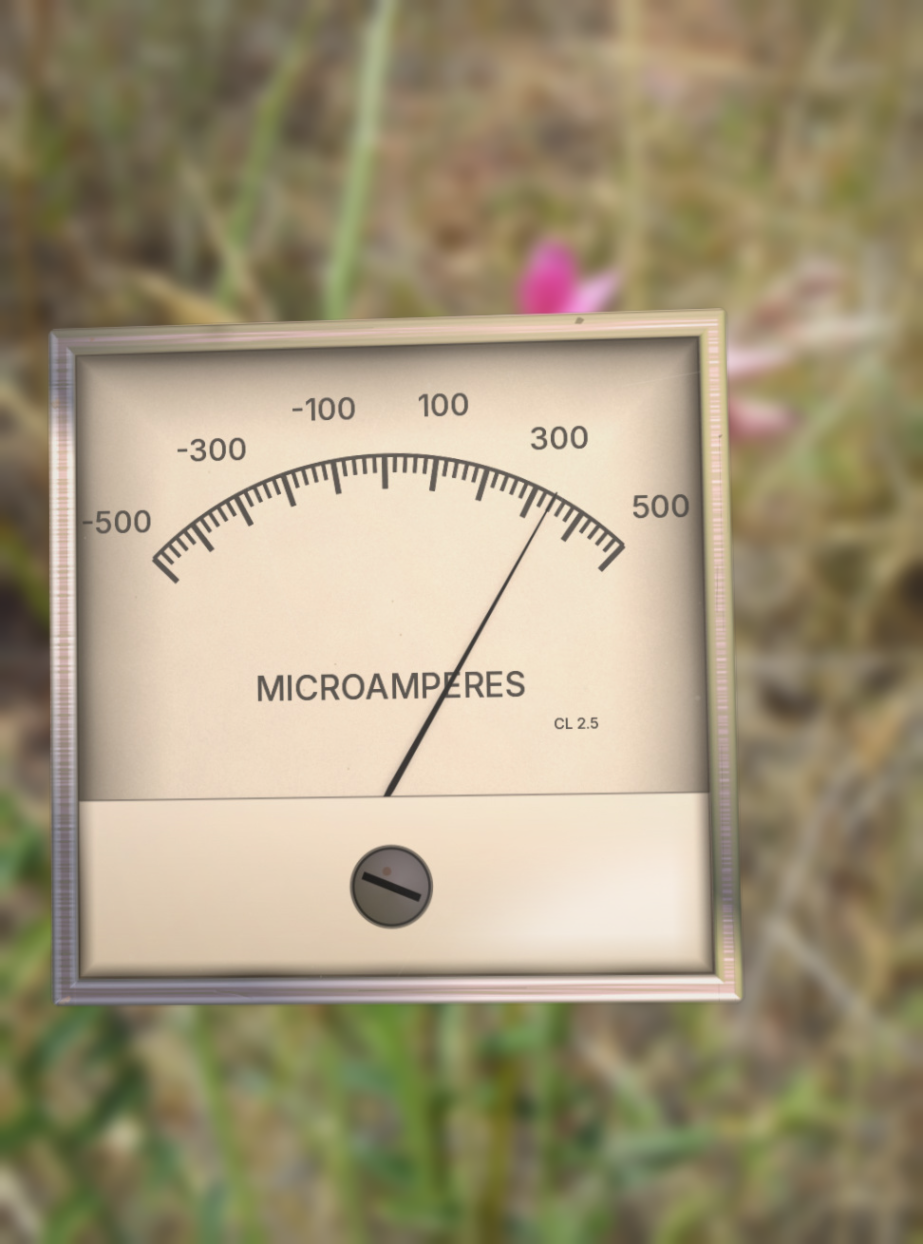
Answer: 340 (µA)
